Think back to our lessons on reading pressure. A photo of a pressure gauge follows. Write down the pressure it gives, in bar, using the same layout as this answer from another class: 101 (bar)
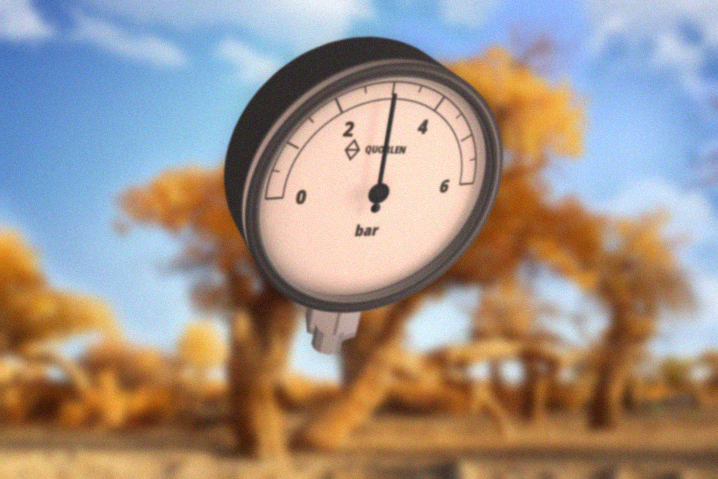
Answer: 3 (bar)
